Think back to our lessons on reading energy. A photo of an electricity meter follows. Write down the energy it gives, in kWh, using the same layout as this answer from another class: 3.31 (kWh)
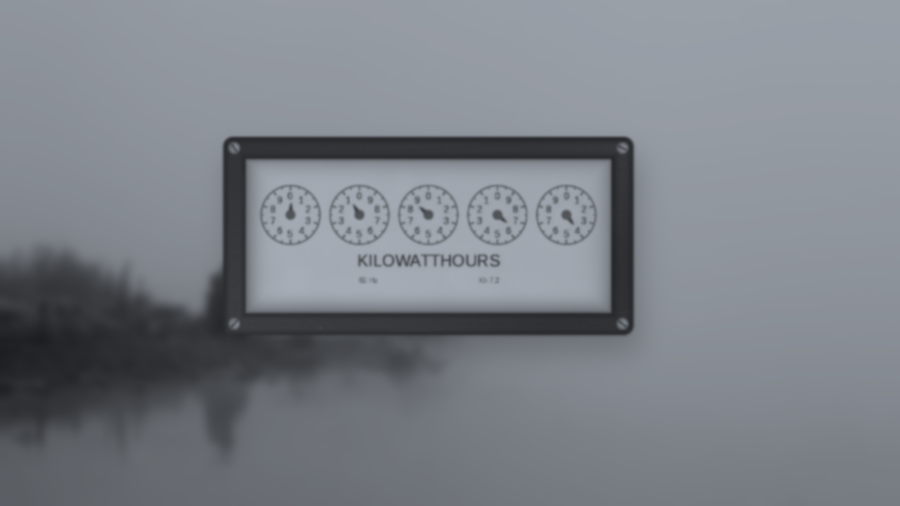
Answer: 864 (kWh)
